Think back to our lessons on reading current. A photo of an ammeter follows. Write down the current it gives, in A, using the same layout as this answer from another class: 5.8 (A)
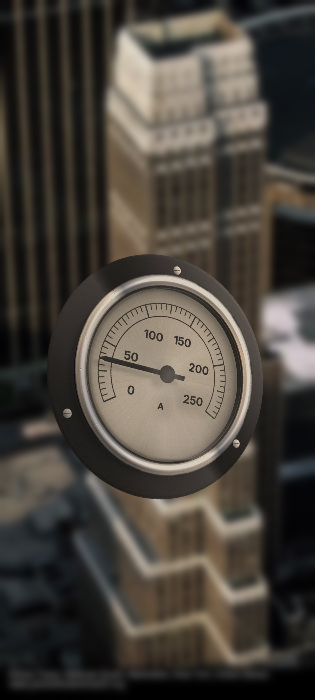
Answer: 35 (A)
